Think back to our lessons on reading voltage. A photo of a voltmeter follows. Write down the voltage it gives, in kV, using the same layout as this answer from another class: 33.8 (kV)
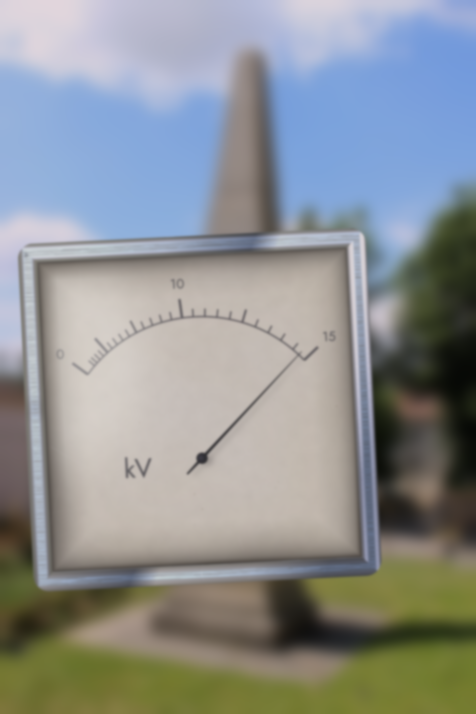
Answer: 14.75 (kV)
